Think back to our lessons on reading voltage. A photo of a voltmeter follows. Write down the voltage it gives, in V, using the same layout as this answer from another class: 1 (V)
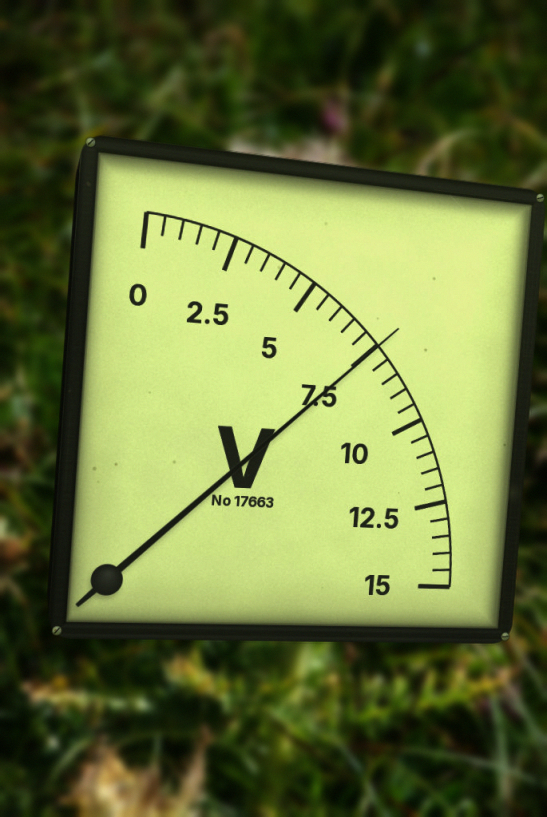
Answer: 7.5 (V)
